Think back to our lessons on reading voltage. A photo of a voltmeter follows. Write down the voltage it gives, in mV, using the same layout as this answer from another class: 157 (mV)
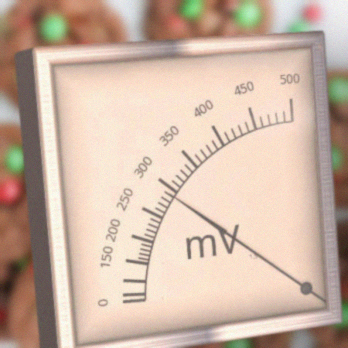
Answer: 290 (mV)
